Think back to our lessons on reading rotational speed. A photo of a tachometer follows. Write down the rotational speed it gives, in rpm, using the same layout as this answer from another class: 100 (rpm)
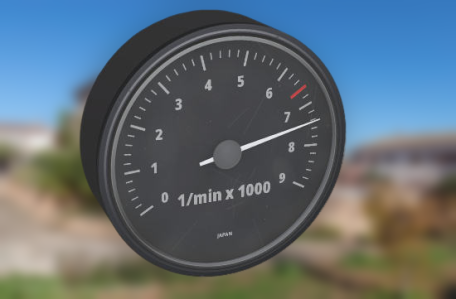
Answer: 7400 (rpm)
